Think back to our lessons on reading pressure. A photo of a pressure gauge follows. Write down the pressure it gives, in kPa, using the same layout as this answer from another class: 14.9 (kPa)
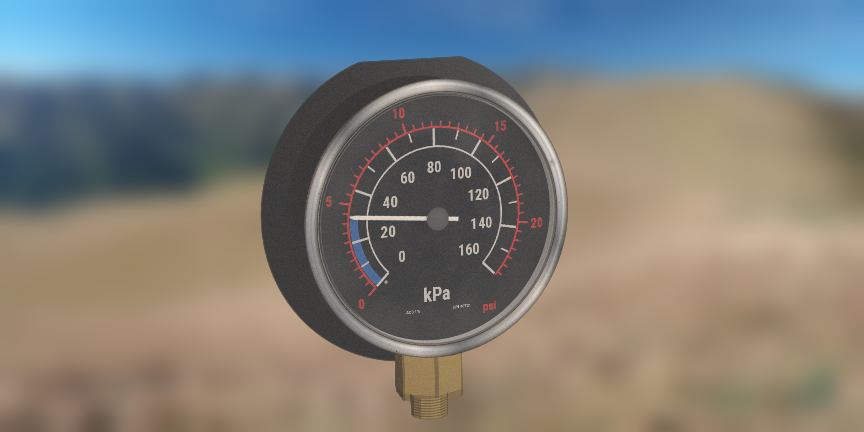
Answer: 30 (kPa)
